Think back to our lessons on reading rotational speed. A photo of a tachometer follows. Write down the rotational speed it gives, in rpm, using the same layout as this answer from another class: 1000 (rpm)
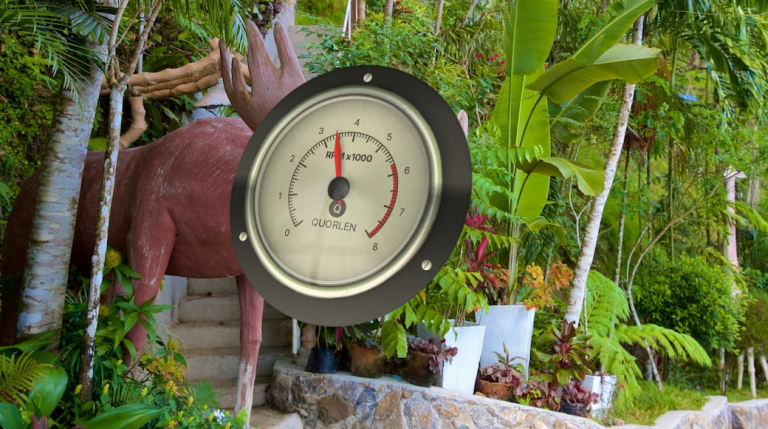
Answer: 3500 (rpm)
